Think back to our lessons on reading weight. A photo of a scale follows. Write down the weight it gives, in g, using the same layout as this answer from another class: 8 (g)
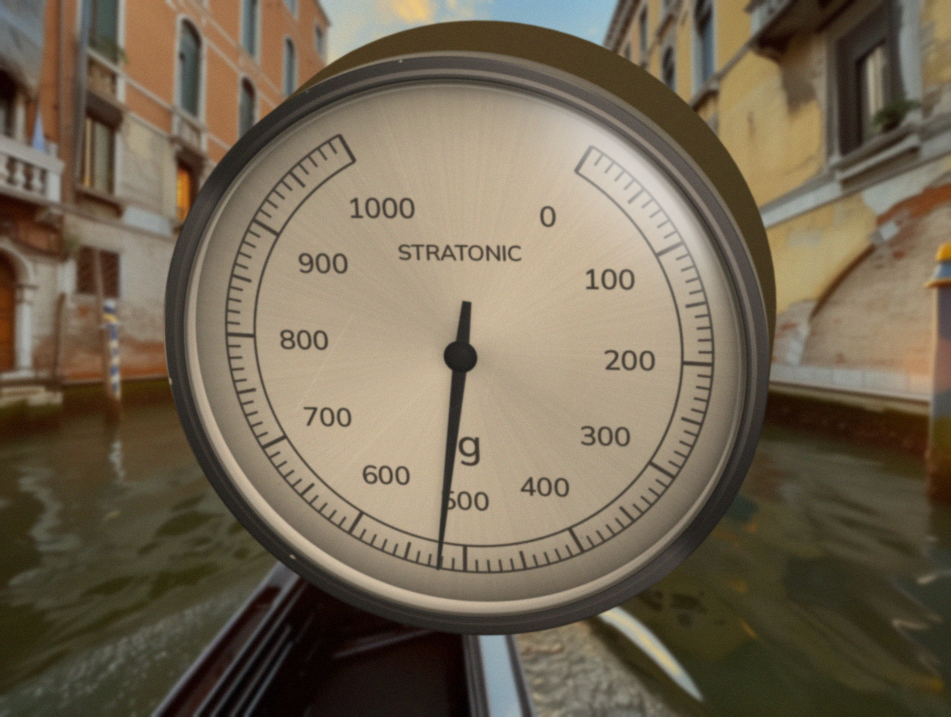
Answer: 520 (g)
